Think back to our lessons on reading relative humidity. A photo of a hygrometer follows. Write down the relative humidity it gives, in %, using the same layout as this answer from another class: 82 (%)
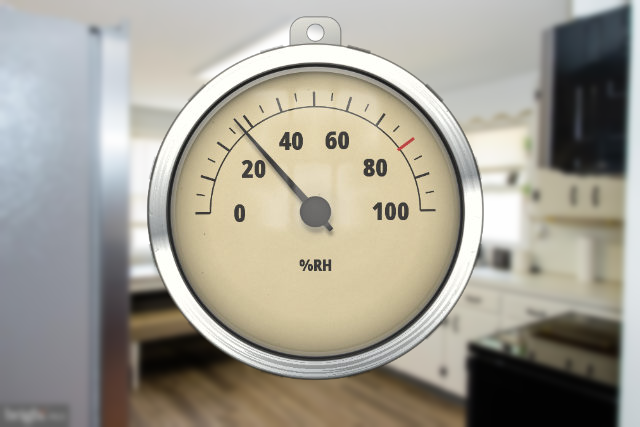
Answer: 27.5 (%)
